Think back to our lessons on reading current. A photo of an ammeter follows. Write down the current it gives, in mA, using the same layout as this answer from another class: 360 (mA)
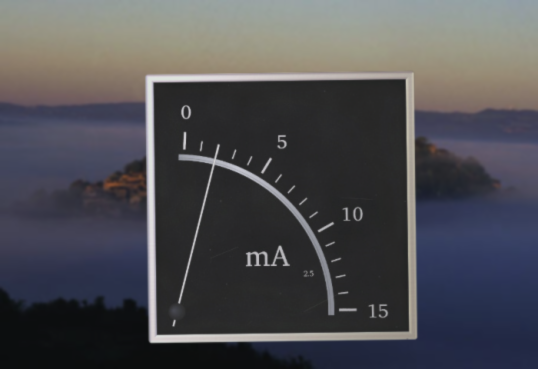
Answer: 2 (mA)
